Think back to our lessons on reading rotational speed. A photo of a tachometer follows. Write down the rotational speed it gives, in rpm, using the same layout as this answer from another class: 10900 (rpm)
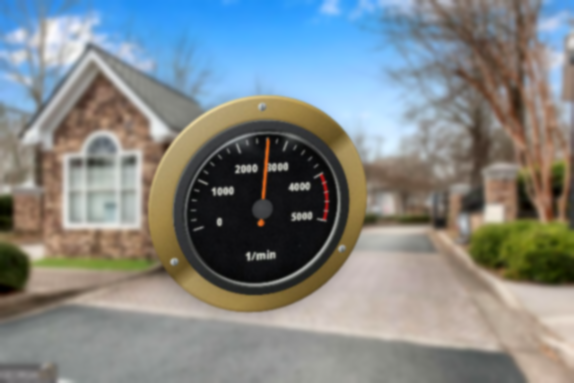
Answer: 2600 (rpm)
